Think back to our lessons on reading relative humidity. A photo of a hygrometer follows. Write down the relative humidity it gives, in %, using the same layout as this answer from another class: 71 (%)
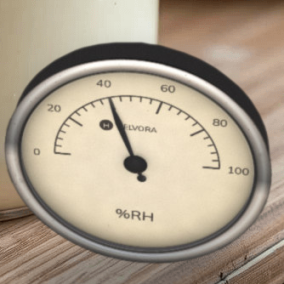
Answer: 40 (%)
